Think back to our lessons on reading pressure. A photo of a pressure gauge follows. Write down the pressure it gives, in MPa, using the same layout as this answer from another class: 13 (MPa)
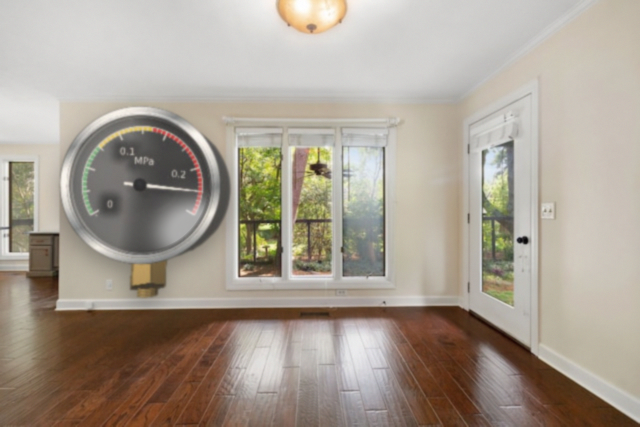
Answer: 0.225 (MPa)
